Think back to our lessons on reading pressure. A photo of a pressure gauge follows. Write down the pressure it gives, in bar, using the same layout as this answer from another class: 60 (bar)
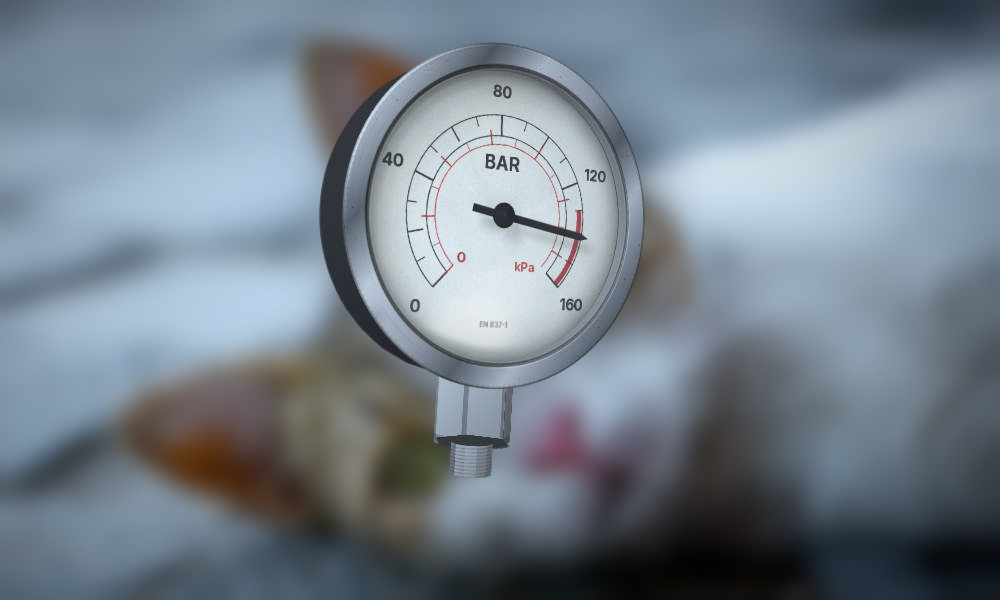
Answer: 140 (bar)
